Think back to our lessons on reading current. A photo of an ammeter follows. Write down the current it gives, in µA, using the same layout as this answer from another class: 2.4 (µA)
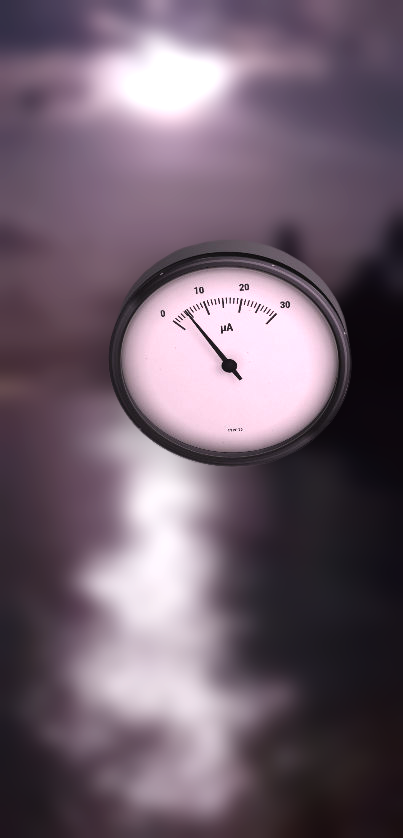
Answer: 5 (µA)
